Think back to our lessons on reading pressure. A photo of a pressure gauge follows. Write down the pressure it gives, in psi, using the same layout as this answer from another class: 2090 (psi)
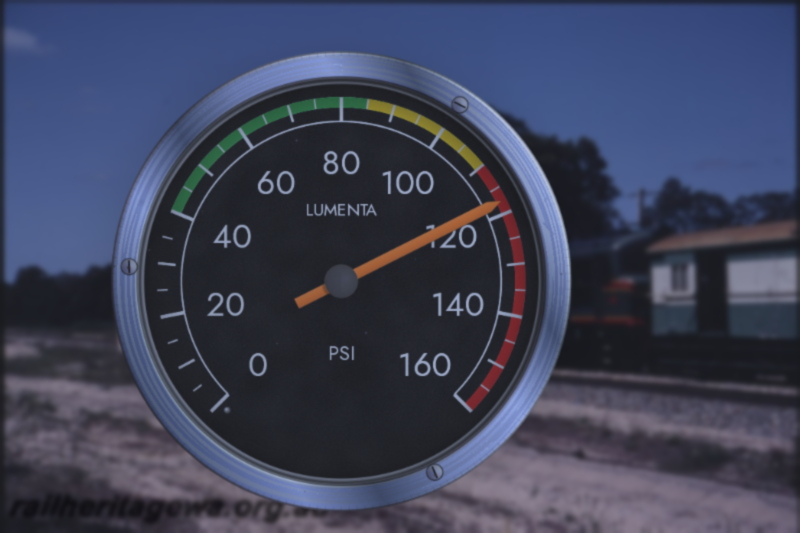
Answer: 117.5 (psi)
